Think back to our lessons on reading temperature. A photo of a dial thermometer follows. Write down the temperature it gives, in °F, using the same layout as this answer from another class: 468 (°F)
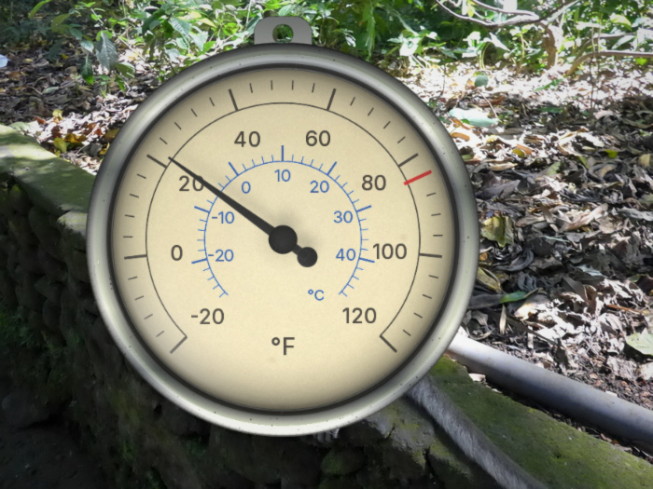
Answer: 22 (°F)
